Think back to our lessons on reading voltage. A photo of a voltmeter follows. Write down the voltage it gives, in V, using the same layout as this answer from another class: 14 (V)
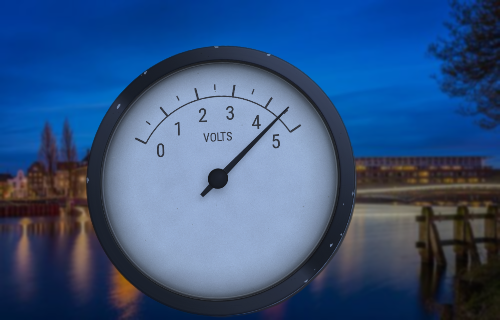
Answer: 4.5 (V)
